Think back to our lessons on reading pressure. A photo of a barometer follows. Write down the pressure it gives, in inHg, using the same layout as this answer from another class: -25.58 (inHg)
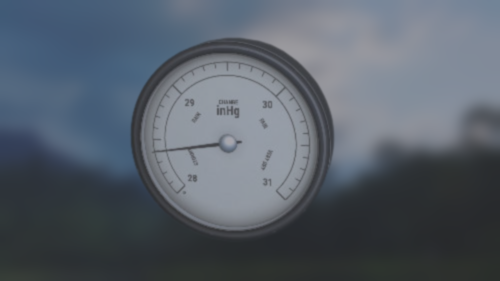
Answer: 28.4 (inHg)
